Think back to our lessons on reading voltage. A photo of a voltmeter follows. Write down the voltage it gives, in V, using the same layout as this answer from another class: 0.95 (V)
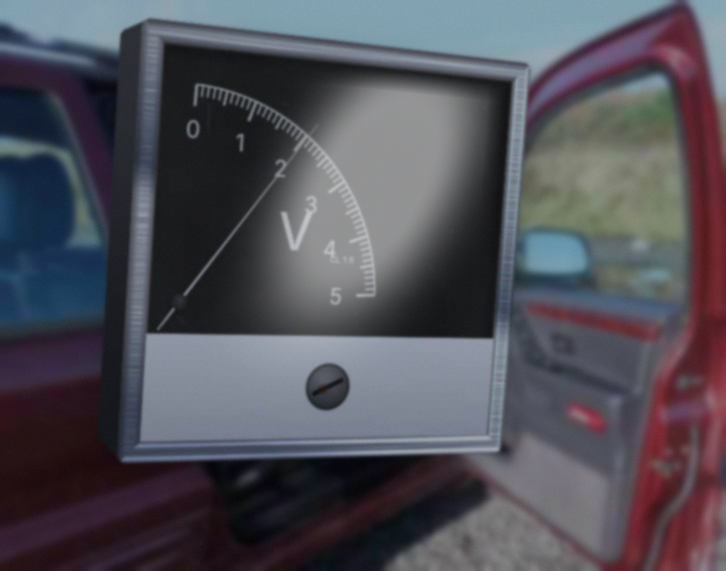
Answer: 2 (V)
